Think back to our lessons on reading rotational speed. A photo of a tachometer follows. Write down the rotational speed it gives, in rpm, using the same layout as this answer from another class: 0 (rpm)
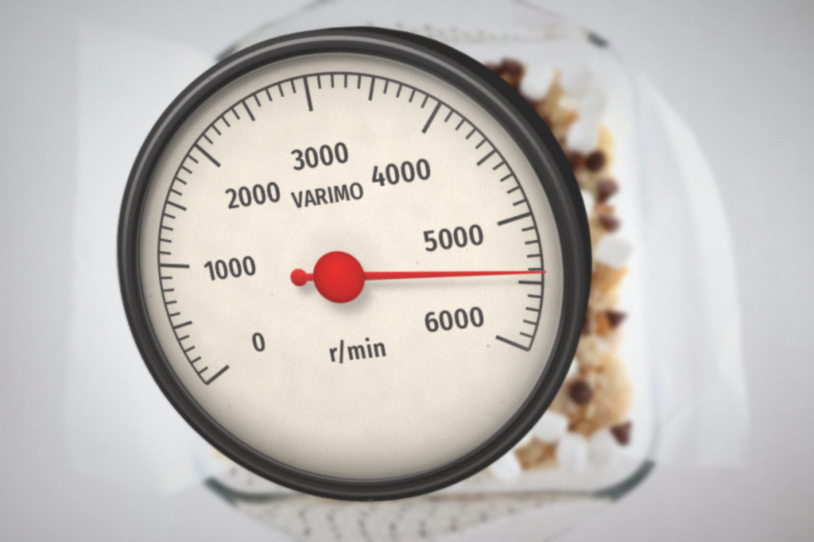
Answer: 5400 (rpm)
